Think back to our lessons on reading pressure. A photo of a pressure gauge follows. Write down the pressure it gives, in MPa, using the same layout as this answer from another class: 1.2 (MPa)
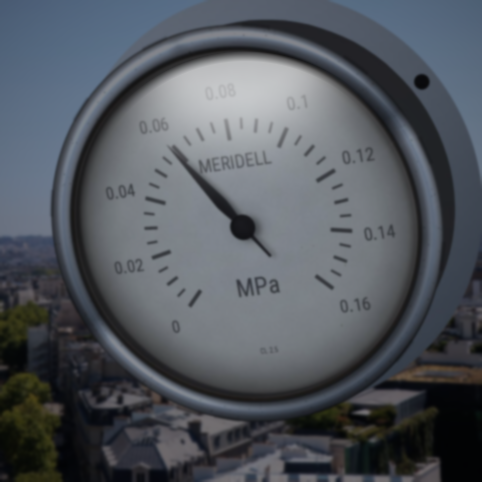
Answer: 0.06 (MPa)
